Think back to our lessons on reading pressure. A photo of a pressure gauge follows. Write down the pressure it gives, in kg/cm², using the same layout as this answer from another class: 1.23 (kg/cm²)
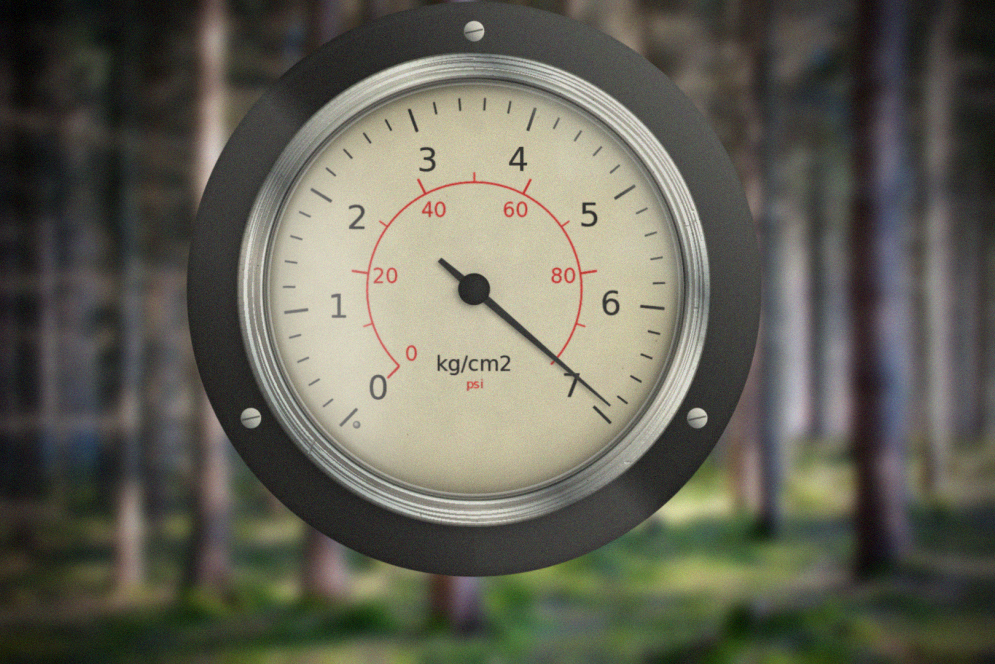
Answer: 6.9 (kg/cm²)
